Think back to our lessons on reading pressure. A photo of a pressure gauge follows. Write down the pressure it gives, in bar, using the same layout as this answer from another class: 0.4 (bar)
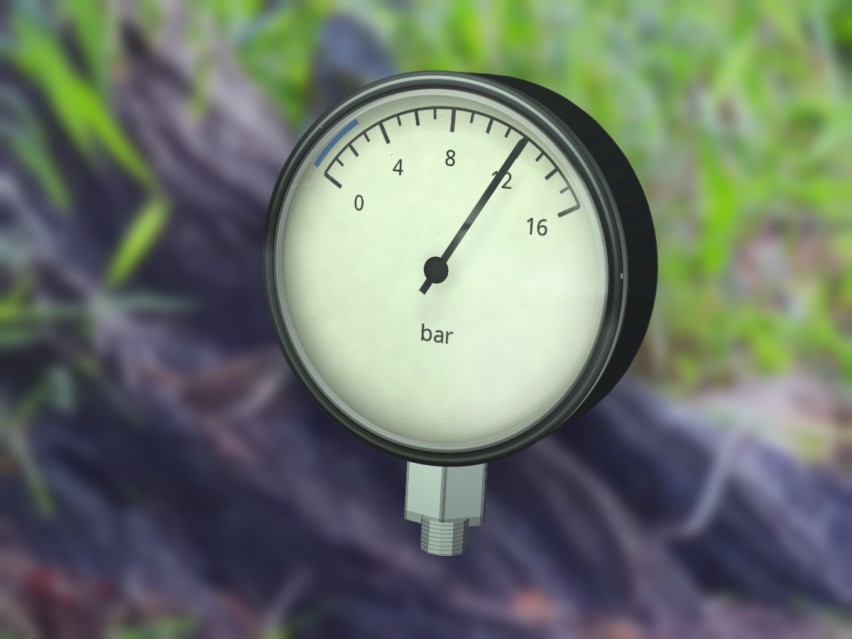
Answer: 12 (bar)
